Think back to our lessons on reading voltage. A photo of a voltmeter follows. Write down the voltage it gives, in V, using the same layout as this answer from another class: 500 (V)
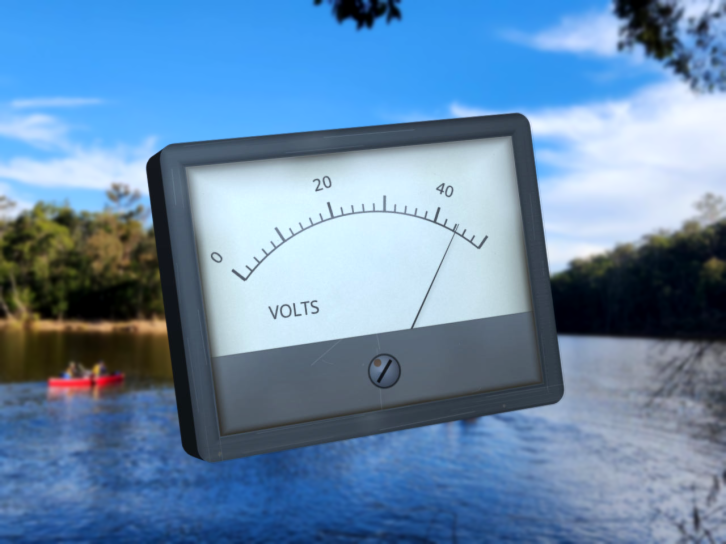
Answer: 44 (V)
